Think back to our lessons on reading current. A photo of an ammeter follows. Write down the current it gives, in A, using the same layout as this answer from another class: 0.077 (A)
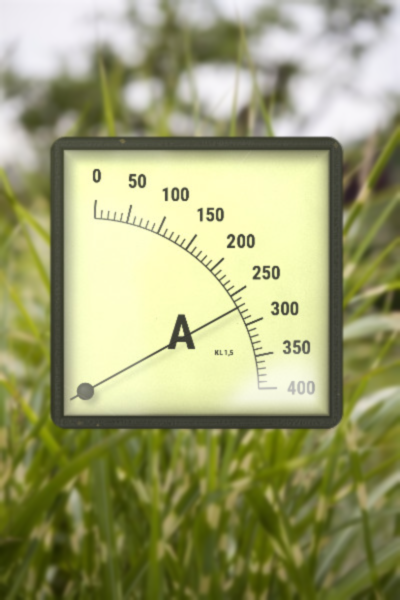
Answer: 270 (A)
